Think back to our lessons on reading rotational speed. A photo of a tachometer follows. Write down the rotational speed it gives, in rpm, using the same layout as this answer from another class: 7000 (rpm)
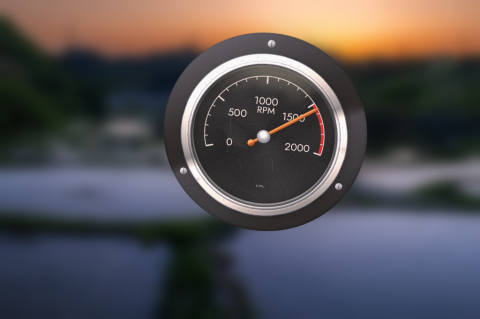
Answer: 1550 (rpm)
